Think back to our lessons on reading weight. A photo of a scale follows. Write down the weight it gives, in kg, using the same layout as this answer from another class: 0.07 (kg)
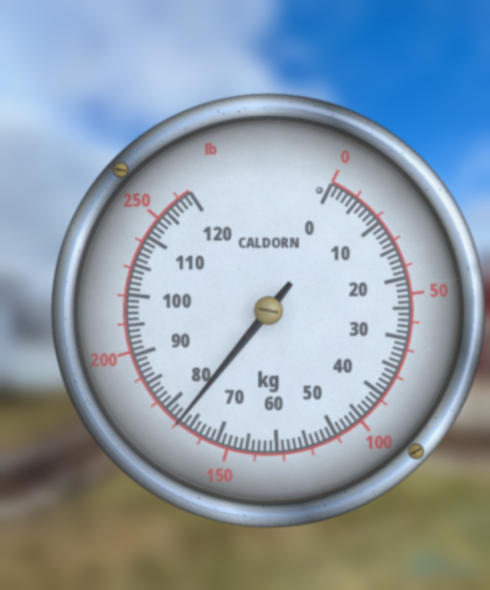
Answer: 77 (kg)
